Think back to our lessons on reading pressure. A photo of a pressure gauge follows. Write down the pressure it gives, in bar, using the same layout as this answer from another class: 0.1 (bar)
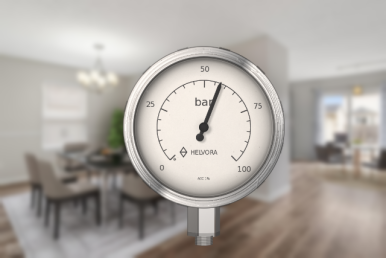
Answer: 57.5 (bar)
